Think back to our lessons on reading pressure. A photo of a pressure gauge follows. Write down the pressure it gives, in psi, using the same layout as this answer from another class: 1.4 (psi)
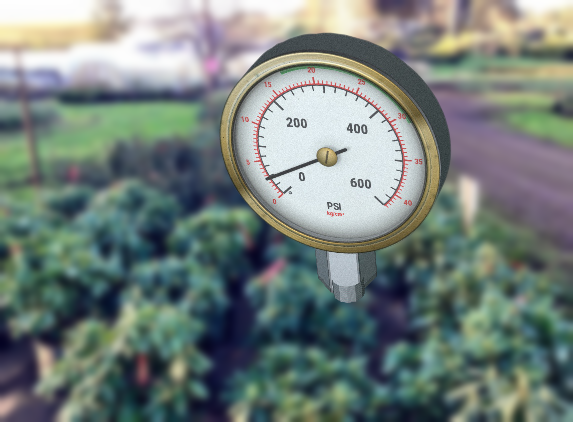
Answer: 40 (psi)
